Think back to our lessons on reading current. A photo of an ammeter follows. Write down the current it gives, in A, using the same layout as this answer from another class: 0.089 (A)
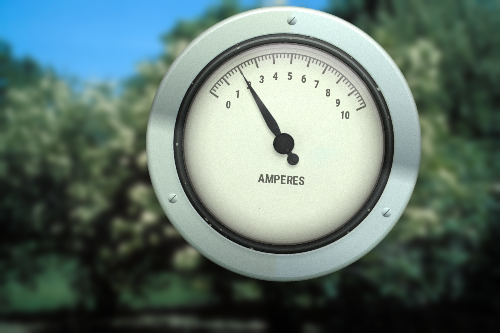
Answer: 2 (A)
